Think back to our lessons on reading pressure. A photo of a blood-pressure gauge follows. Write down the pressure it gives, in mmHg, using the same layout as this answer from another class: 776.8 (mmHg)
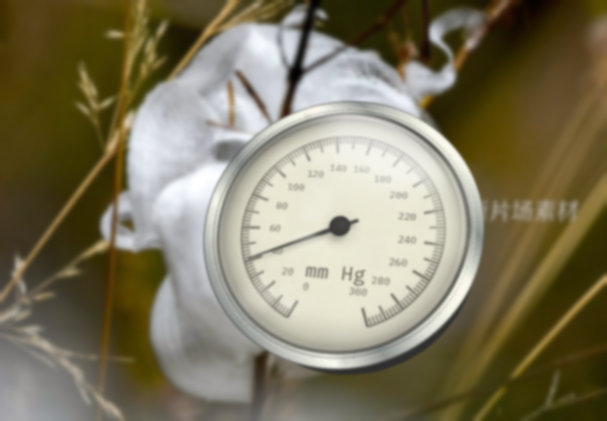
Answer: 40 (mmHg)
